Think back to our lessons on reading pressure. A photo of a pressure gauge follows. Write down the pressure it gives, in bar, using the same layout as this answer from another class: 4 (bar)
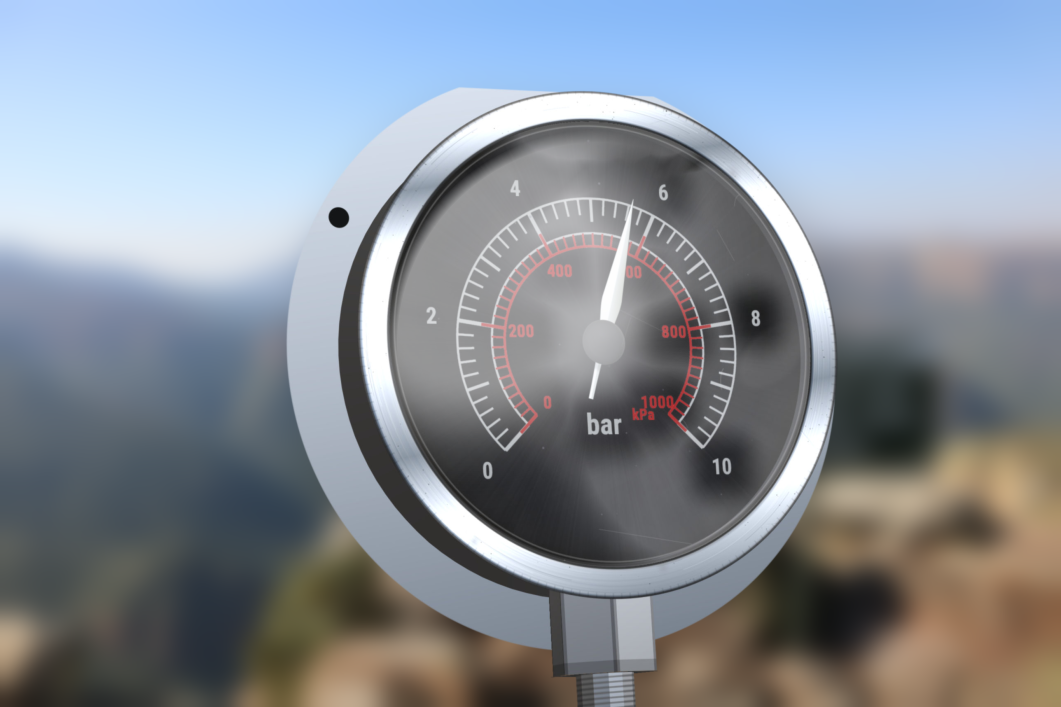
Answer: 5.6 (bar)
